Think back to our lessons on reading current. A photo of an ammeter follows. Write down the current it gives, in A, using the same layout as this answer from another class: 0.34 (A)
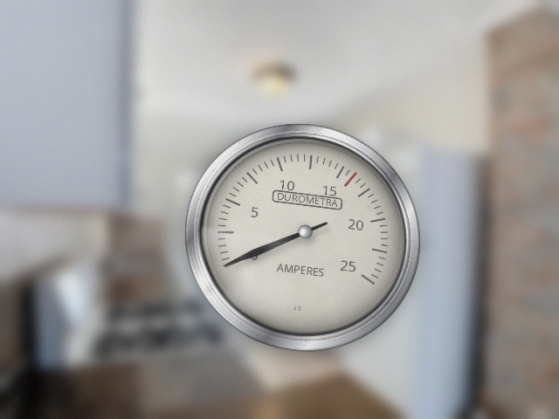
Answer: 0 (A)
